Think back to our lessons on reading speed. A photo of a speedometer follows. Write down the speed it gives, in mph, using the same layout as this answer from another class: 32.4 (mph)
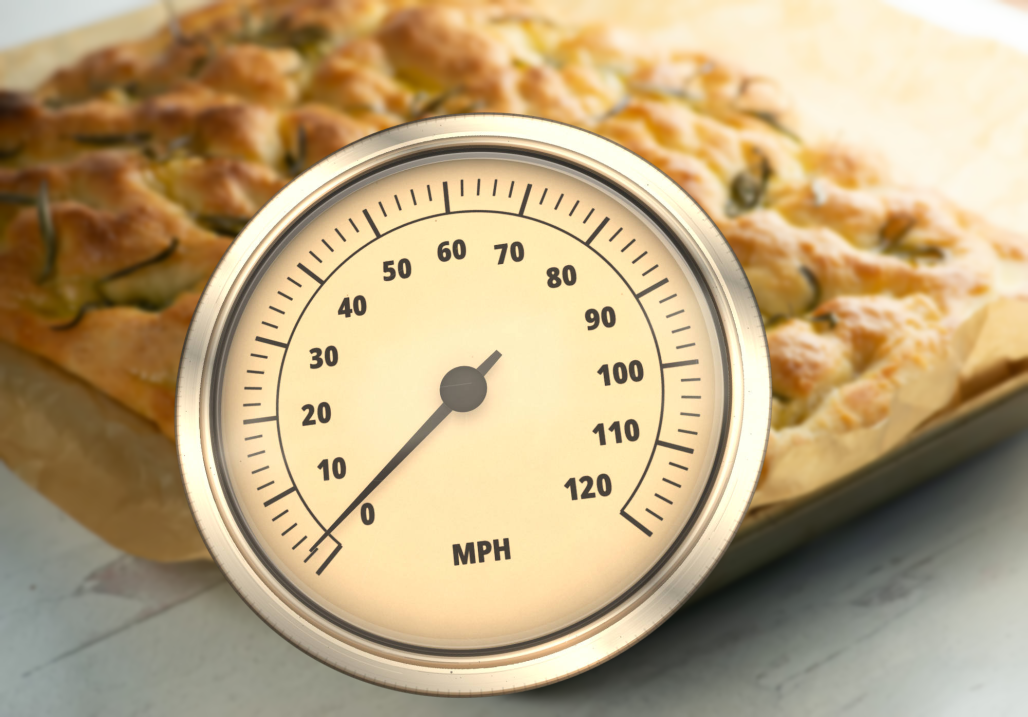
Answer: 2 (mph)
